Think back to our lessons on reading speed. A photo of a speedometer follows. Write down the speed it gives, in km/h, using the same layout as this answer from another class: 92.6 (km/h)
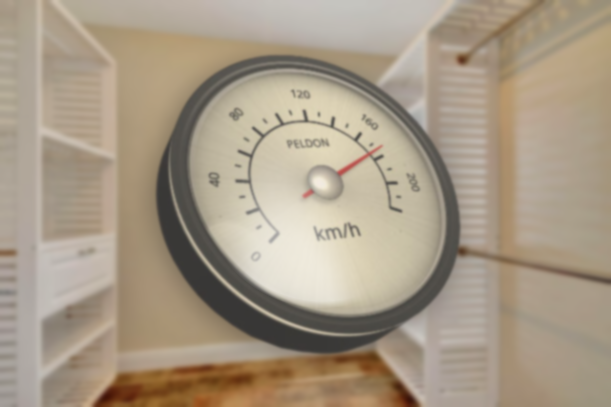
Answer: 175 (km/h)
